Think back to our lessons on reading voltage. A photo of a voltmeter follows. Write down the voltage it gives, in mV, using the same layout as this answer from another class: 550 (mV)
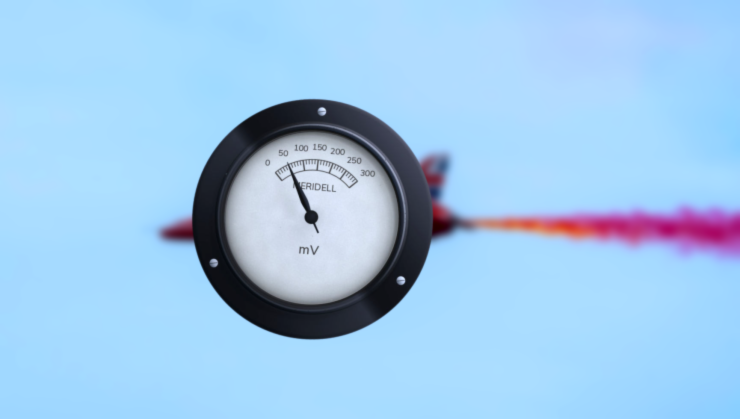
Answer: 50 (mV)
